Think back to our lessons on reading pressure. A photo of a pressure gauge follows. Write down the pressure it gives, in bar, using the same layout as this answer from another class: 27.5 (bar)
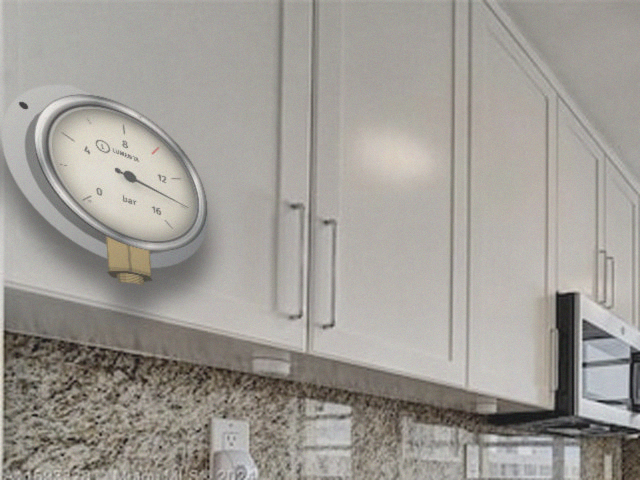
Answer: 14 (bar)
